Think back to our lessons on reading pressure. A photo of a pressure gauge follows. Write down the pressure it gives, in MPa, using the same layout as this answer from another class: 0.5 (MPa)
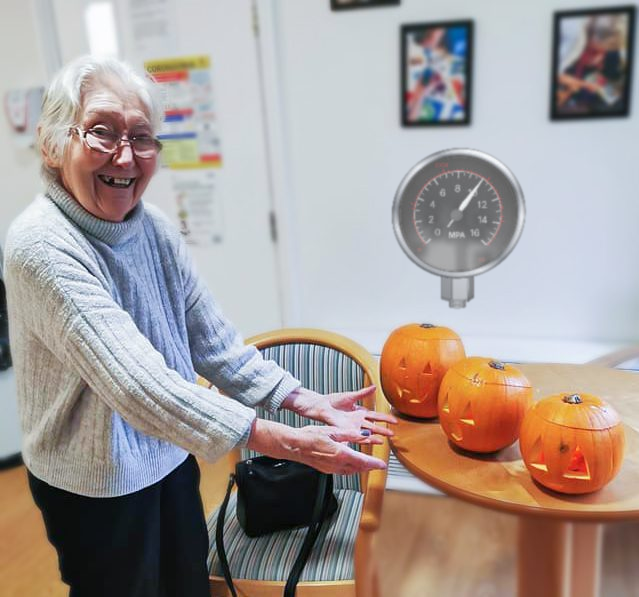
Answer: 10 (MPa)
